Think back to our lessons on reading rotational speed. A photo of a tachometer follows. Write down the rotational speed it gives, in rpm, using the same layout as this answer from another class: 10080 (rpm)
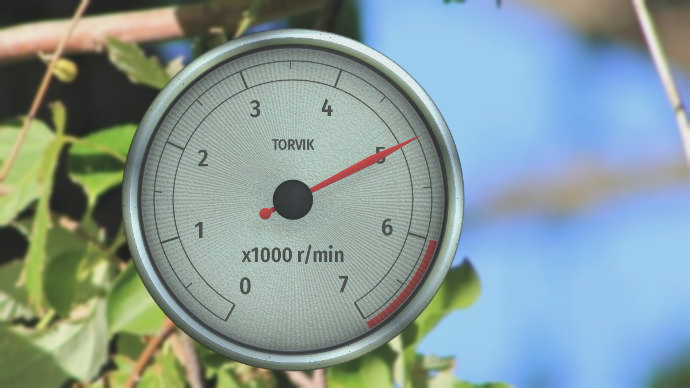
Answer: 5000 (rpm)
